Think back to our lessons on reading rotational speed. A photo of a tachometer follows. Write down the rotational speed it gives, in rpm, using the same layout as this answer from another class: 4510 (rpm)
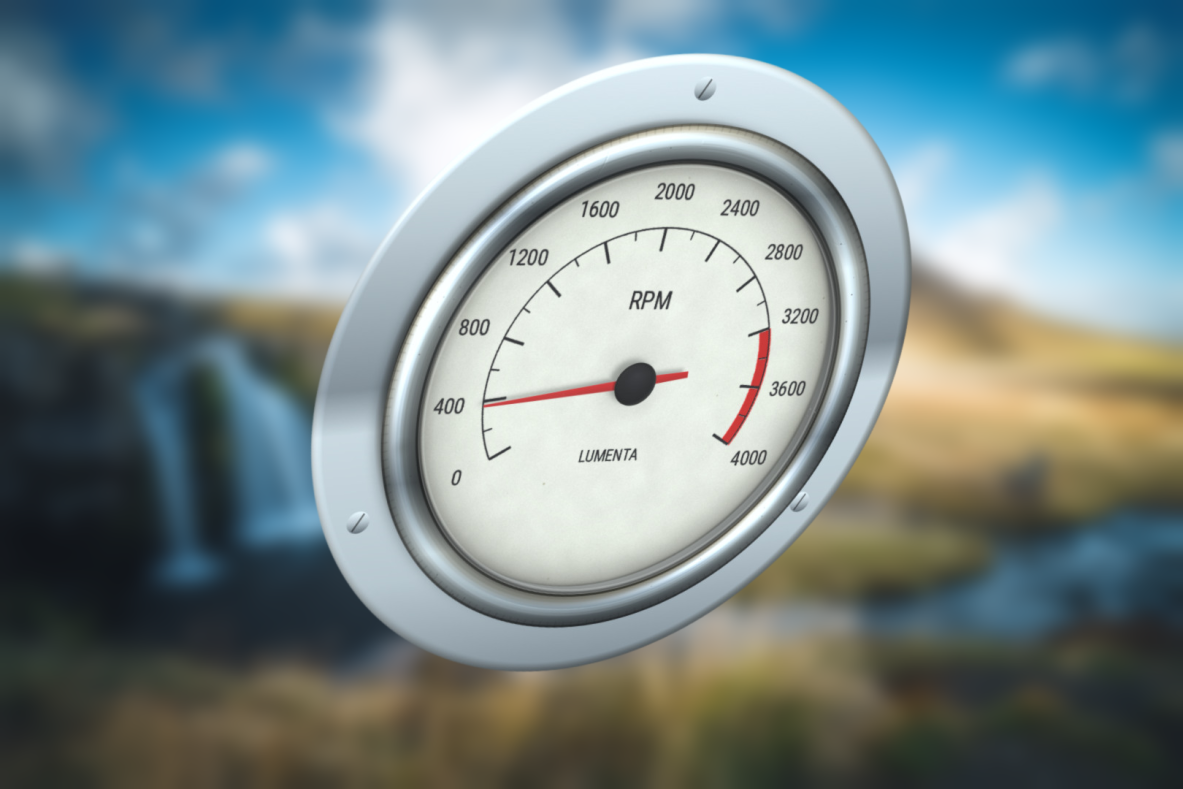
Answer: 400 (rpm)
